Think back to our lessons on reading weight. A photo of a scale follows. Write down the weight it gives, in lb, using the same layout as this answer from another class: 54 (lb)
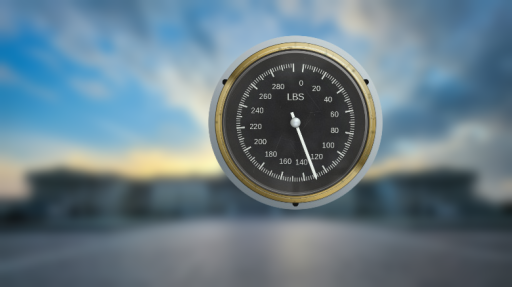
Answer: 130 (lb)
